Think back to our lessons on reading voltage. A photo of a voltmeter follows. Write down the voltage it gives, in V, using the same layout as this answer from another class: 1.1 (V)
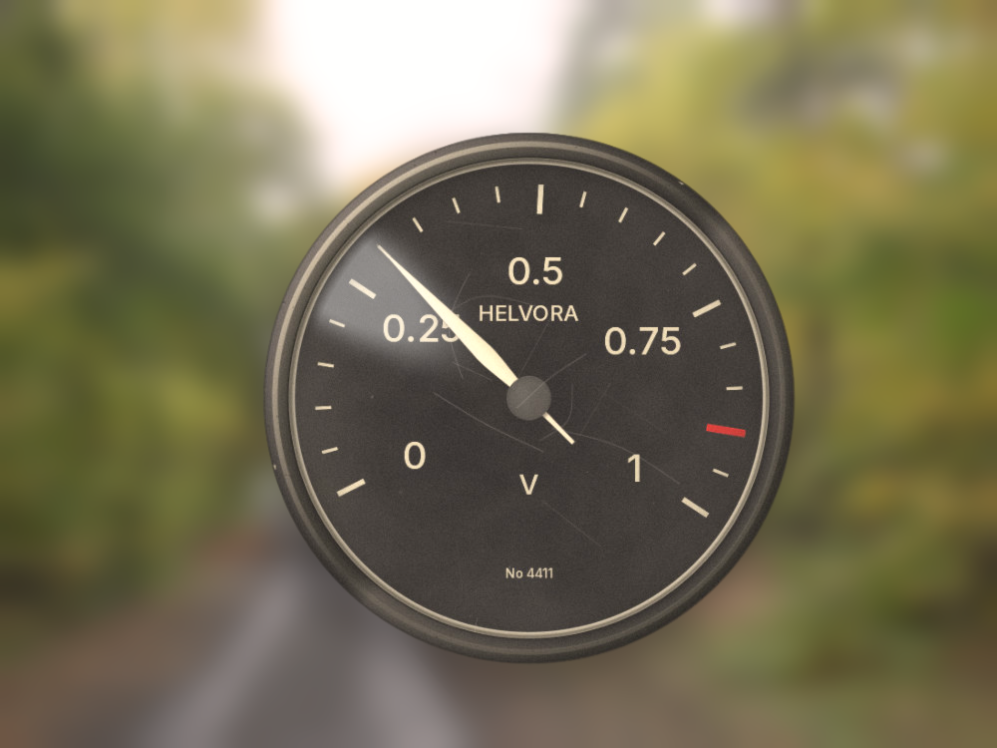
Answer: 0.3 (V)
